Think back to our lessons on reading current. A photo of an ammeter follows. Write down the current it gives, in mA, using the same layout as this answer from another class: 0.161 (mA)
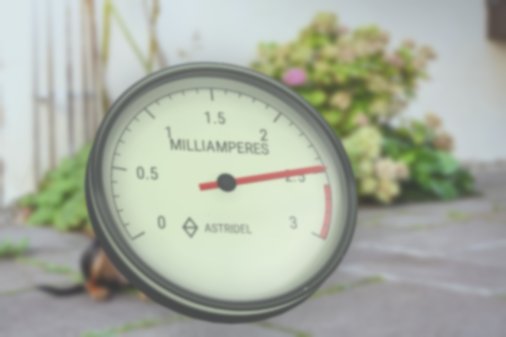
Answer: 2.5 (mA)
